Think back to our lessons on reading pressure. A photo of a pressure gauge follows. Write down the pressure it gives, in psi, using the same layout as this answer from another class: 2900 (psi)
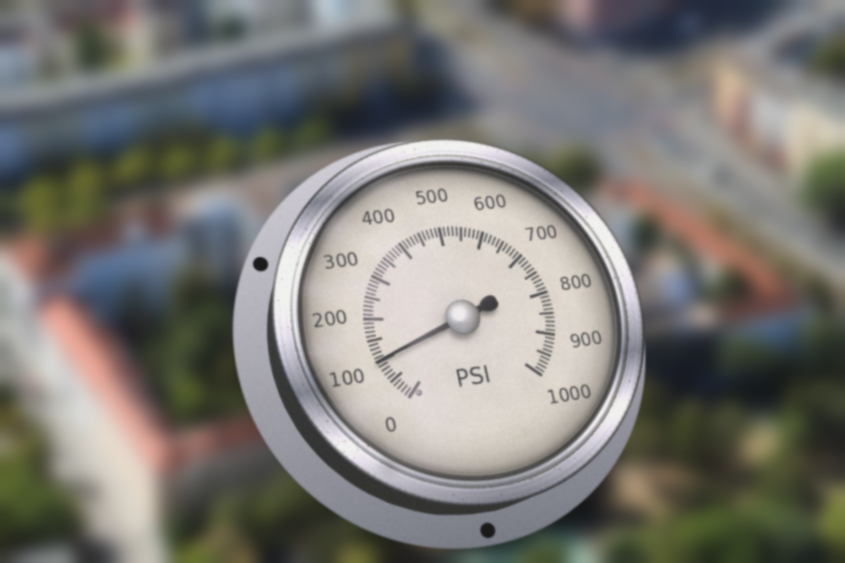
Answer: 100 (psi)
